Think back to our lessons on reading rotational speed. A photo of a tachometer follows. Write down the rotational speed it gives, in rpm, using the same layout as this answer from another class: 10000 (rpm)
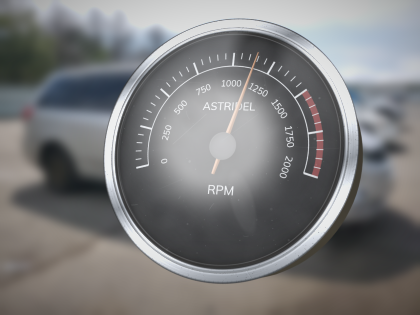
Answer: 1150 (rpm)
